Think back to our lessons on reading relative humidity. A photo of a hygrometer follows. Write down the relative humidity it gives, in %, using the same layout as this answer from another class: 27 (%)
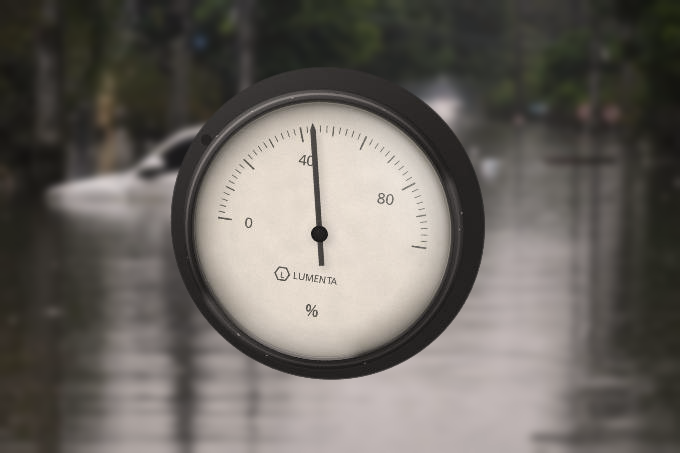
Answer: 44 (%)
